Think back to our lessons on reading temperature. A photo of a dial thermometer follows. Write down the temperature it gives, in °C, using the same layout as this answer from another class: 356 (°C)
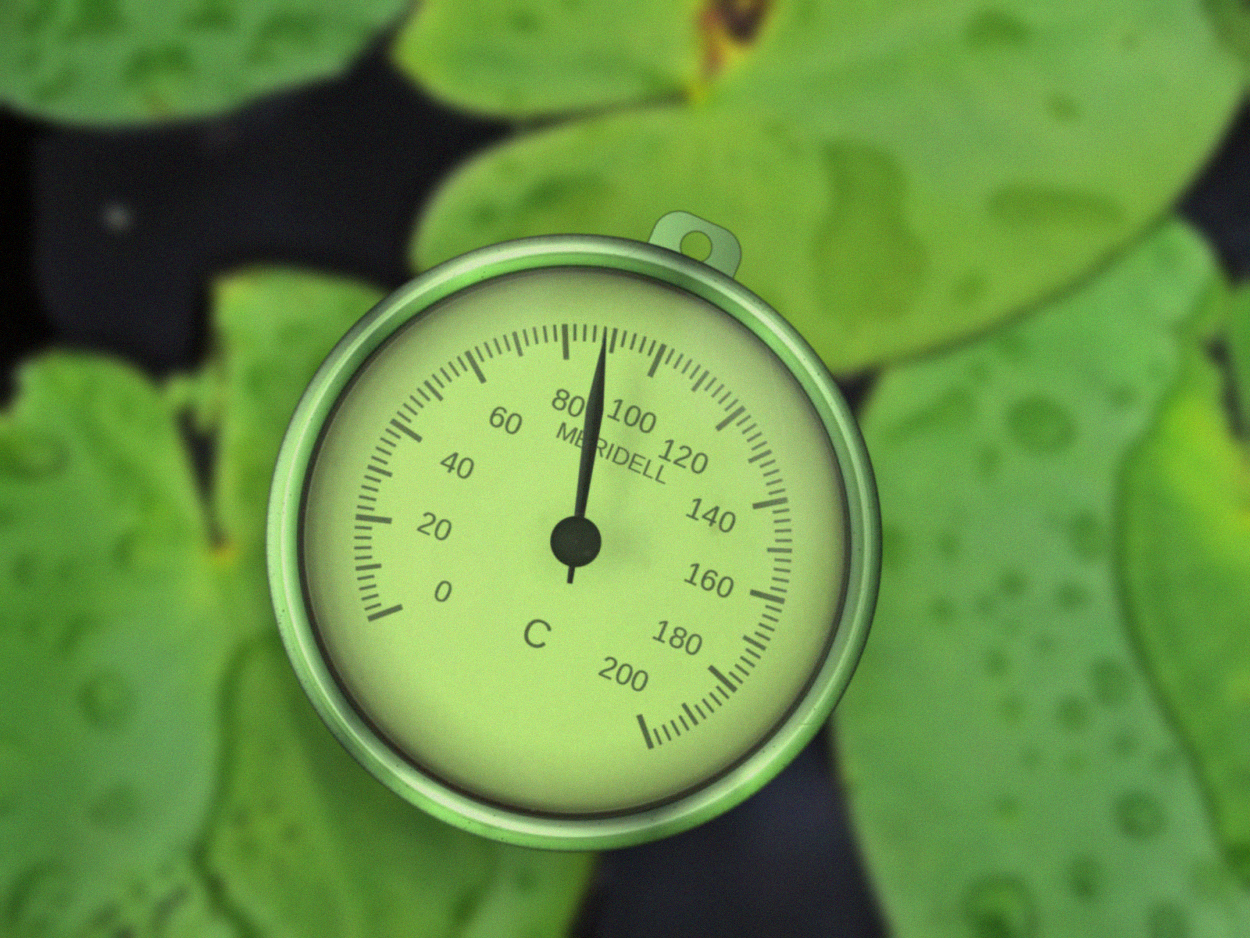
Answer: 88 (°C)
